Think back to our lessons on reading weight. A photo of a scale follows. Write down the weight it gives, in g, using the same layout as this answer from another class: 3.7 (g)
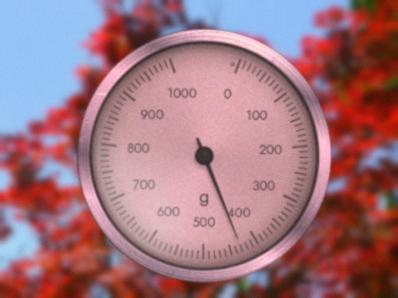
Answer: 430 (g)
